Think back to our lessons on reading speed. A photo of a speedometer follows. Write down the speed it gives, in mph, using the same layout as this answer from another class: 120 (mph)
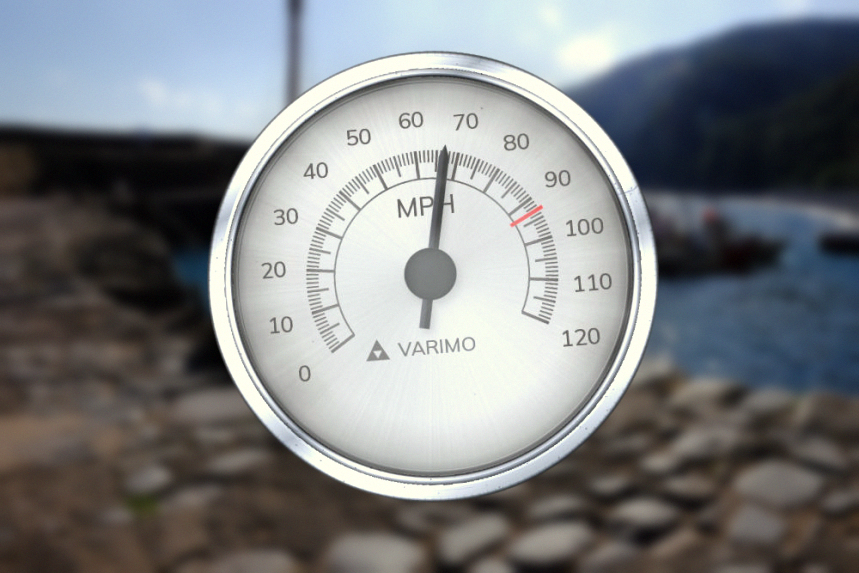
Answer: 67 (mph)
